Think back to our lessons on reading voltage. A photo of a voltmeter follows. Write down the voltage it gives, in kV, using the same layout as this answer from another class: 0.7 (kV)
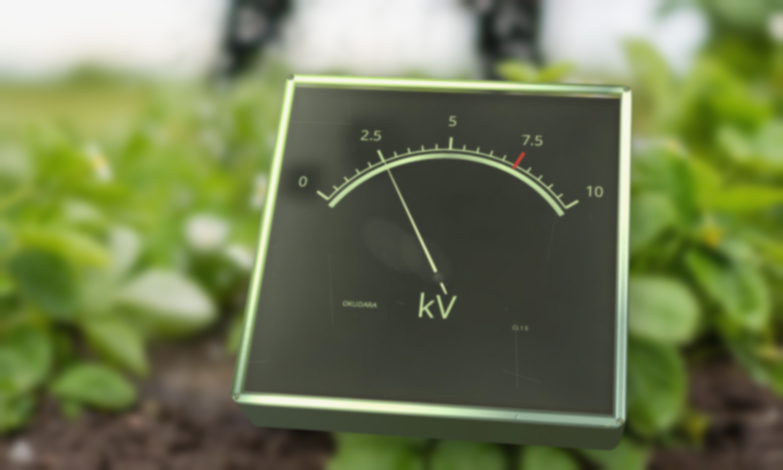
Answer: 2.5 (kV)
